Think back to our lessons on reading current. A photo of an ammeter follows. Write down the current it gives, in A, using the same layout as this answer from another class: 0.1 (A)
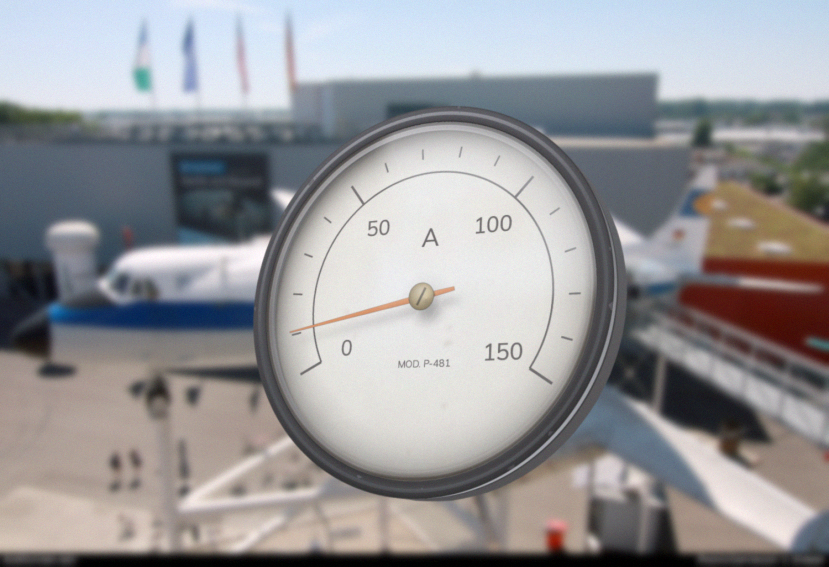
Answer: 10 (A)
